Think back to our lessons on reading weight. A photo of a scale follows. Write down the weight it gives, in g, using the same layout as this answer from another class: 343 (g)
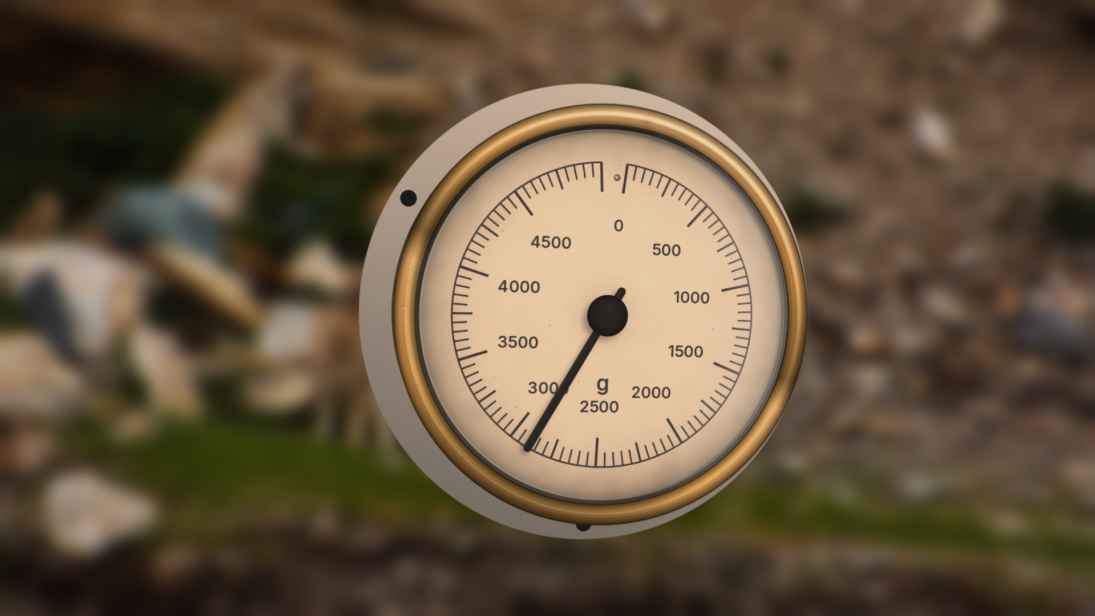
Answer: 2900 (g)
